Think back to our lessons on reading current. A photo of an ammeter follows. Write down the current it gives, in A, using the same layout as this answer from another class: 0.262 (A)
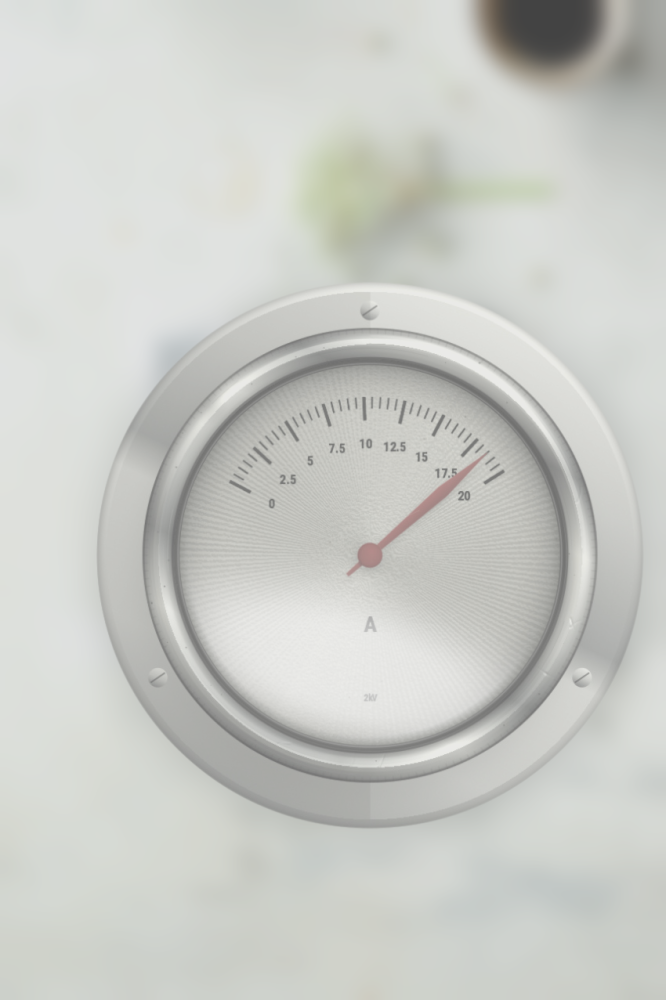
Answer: 18.5 (A)
